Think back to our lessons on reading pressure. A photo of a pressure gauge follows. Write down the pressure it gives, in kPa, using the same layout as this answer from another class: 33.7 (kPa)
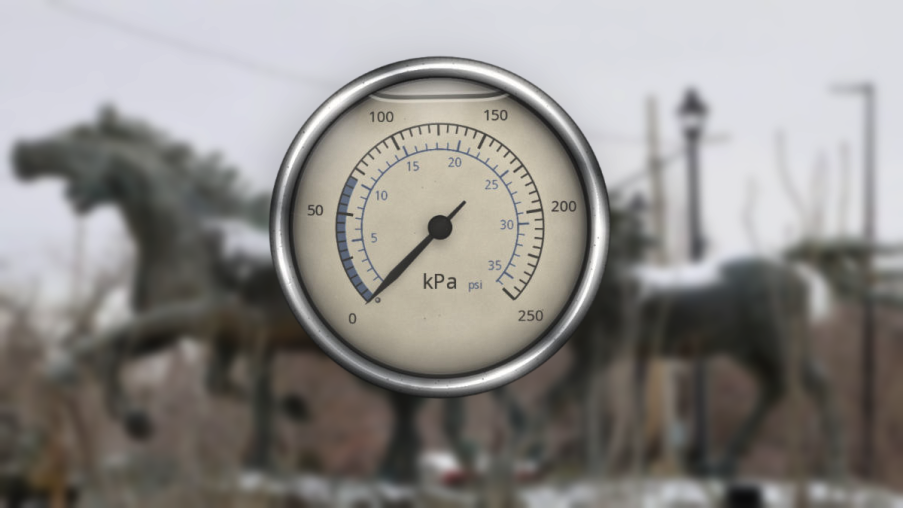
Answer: 0 (kPa)
